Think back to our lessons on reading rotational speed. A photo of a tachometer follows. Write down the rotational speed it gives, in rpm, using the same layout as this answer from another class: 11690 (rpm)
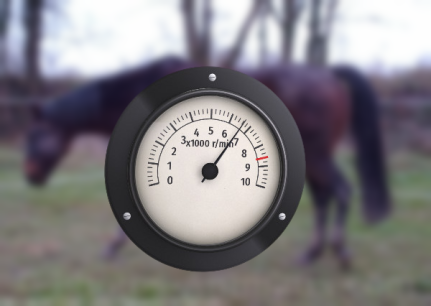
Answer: 6600 (rpm)
